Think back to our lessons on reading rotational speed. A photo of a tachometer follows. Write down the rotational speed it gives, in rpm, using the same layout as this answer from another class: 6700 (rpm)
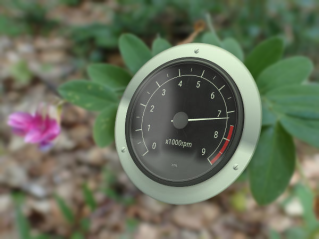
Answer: 7250 (rpm)
